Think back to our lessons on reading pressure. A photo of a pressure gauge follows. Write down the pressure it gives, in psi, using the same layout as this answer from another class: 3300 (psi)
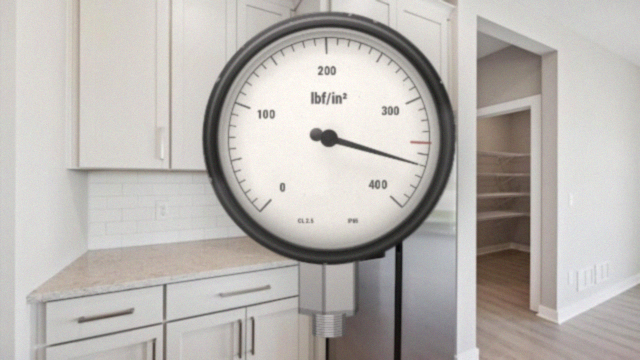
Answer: 360 (psi)
